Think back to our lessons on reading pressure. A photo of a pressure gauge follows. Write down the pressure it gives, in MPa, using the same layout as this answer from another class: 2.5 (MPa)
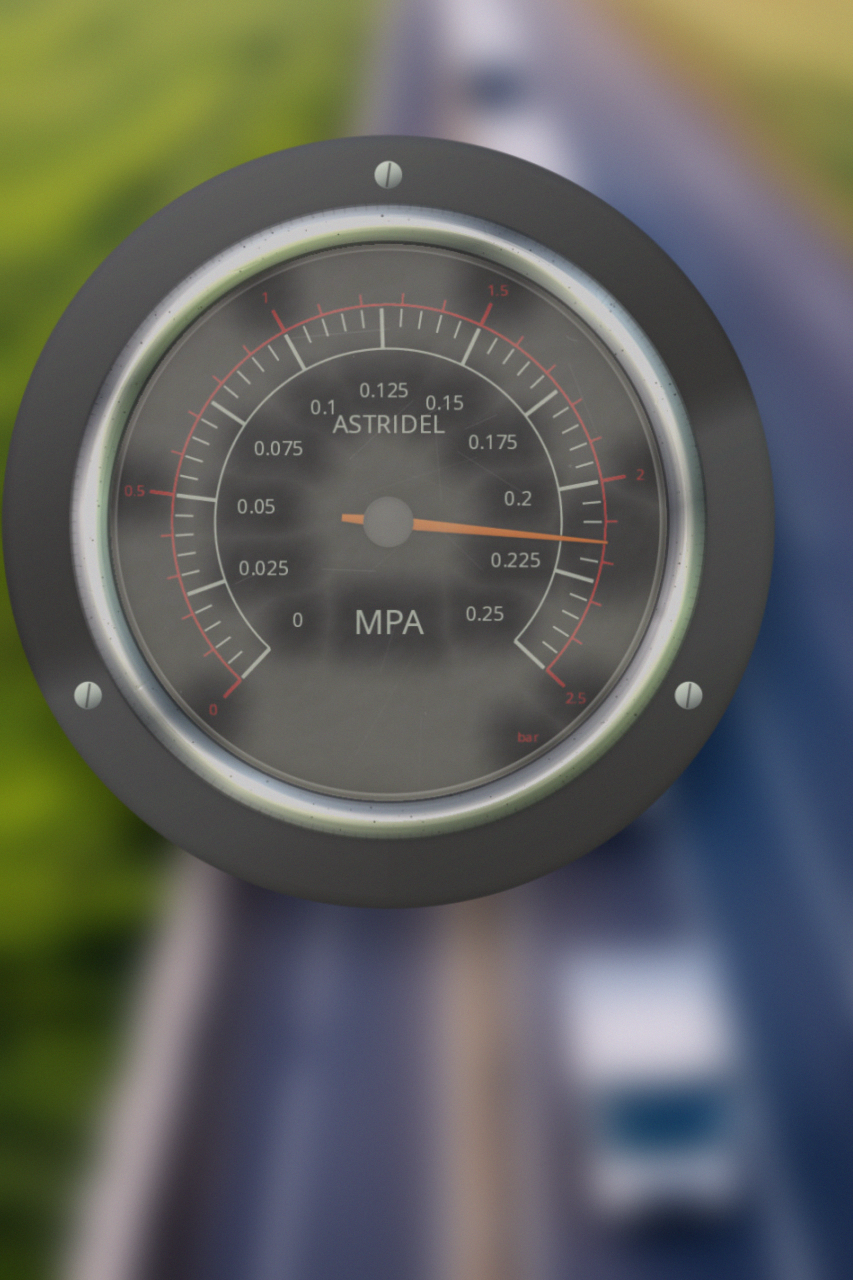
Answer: 0.215 (MPa)
